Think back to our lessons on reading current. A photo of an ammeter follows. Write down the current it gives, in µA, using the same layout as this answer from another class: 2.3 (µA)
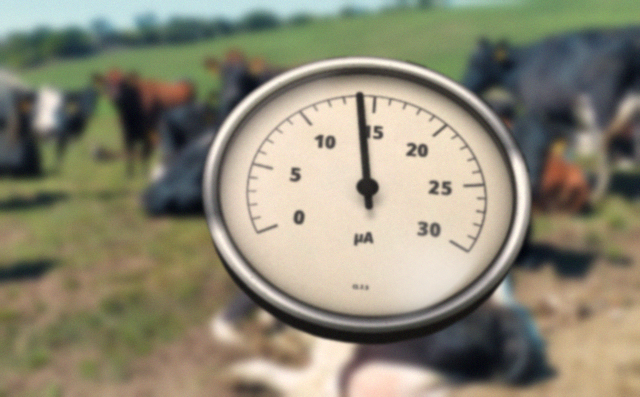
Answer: 14 (µA)
